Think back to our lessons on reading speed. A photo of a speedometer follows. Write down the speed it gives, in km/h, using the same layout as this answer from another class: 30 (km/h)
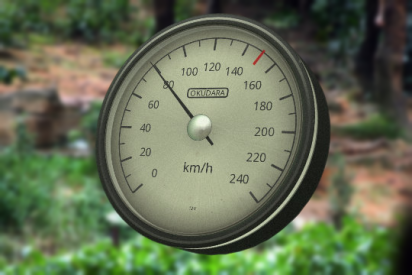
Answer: 80 (km/h)
